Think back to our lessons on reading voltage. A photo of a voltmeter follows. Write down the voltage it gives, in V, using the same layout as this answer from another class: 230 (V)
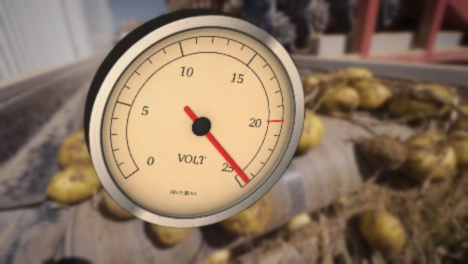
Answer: 24.5 (V)
